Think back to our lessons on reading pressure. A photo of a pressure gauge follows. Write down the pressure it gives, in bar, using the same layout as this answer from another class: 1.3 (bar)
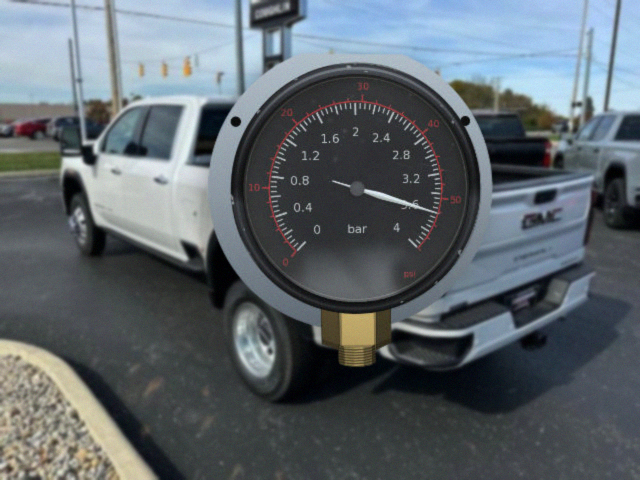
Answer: 3.6 (bar)
